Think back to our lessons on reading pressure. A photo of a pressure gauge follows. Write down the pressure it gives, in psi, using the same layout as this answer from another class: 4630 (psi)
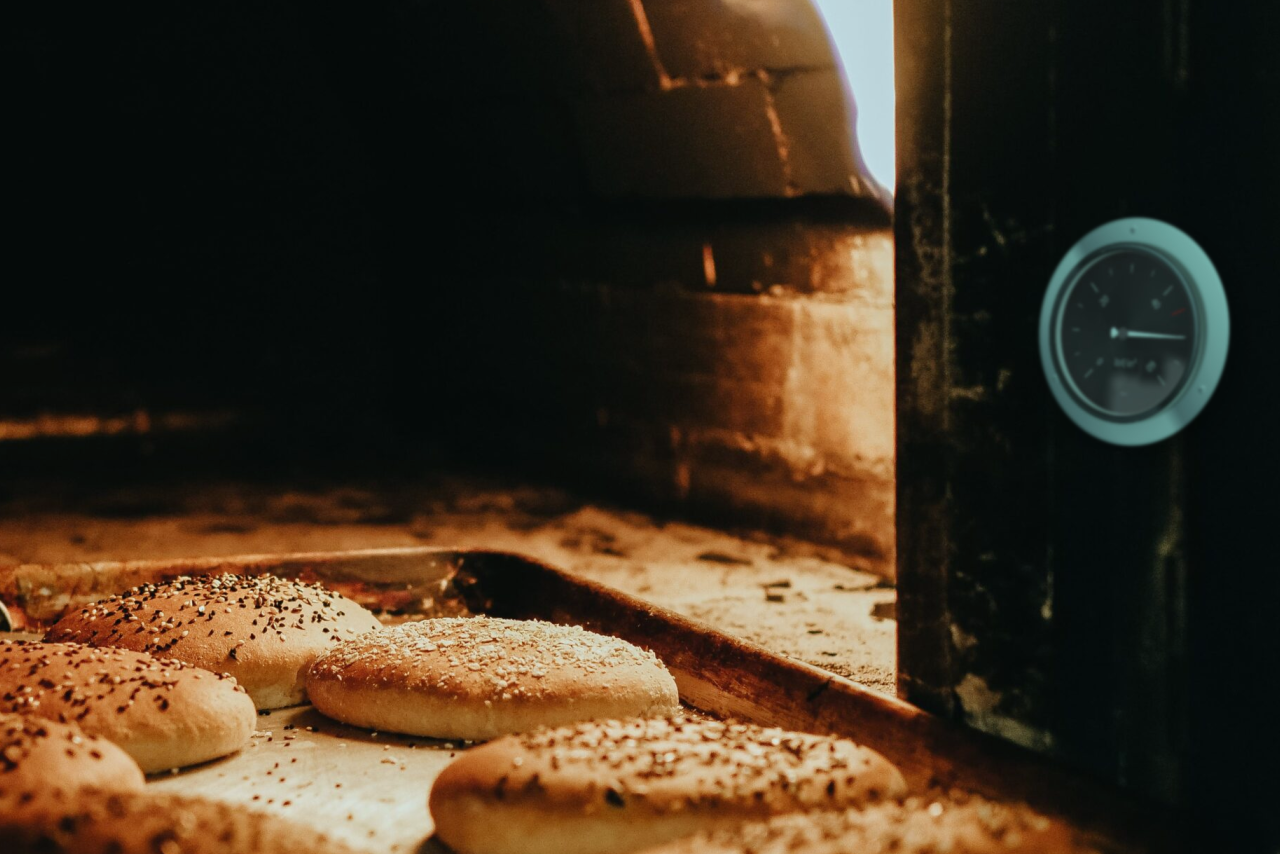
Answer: 50 (psi)
